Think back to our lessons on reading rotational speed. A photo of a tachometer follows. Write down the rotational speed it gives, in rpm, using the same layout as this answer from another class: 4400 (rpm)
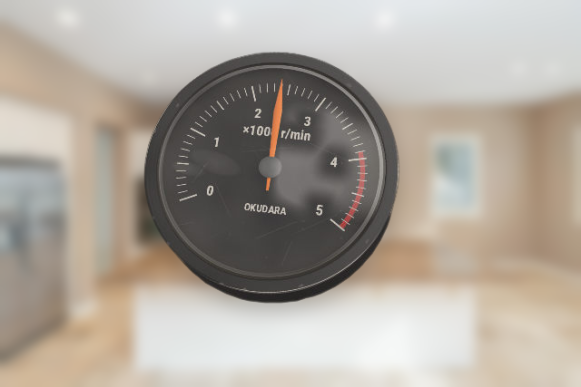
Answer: 2400 (rpm)
